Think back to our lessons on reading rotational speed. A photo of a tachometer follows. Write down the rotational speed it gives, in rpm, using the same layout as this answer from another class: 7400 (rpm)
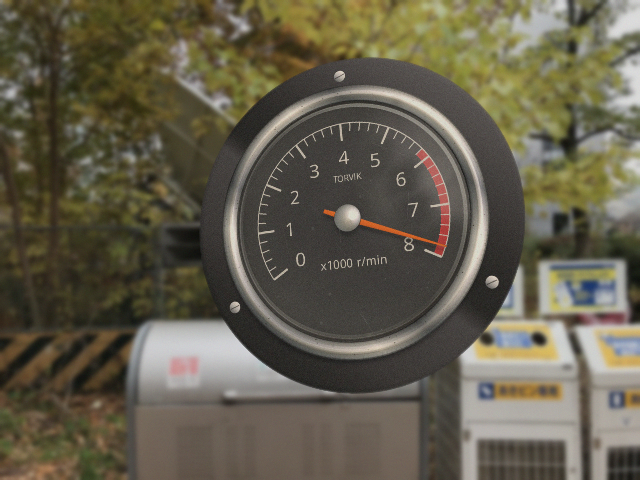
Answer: 7800 (rpm)
